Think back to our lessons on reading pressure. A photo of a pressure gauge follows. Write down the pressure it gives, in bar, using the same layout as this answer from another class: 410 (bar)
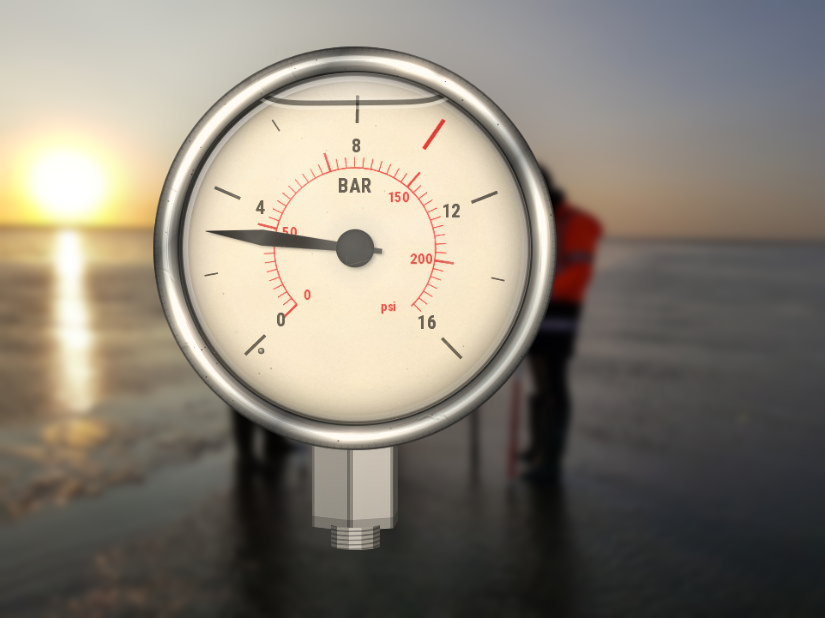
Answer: 3 (bar)
